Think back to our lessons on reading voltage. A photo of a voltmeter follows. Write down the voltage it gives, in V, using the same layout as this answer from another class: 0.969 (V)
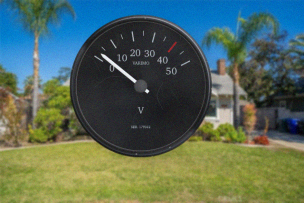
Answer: 2.5 (V)
